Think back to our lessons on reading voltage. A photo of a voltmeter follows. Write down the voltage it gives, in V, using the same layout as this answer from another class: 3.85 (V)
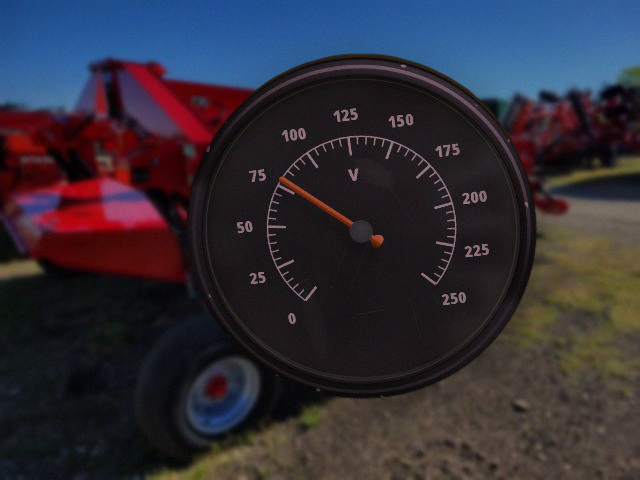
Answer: 80 (V)
